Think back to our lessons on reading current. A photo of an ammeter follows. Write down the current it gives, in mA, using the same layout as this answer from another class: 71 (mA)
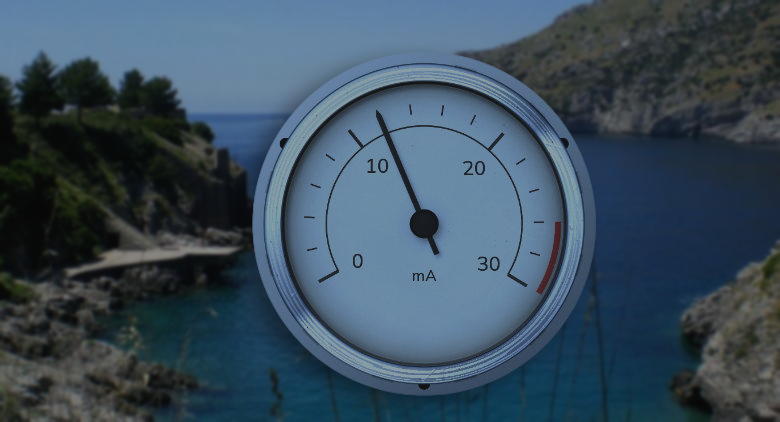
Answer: 12 (mA)
